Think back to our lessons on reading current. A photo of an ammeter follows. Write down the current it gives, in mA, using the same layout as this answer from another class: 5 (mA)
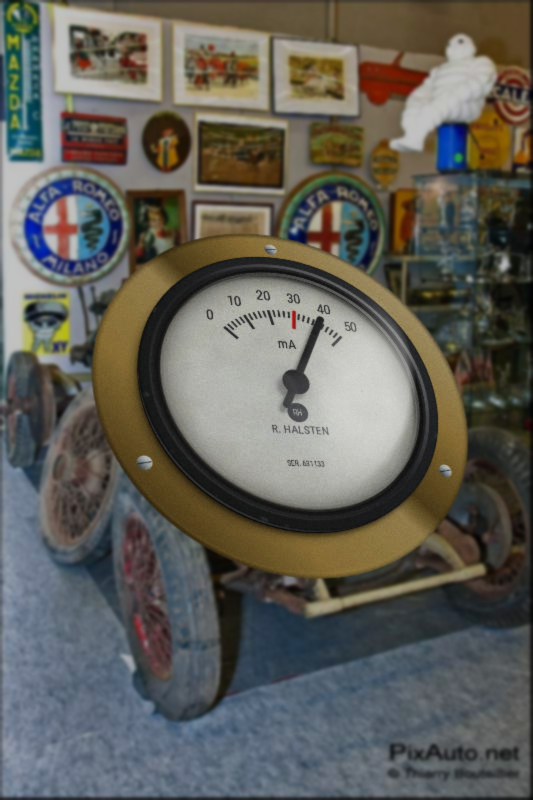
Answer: 40 (mA)
